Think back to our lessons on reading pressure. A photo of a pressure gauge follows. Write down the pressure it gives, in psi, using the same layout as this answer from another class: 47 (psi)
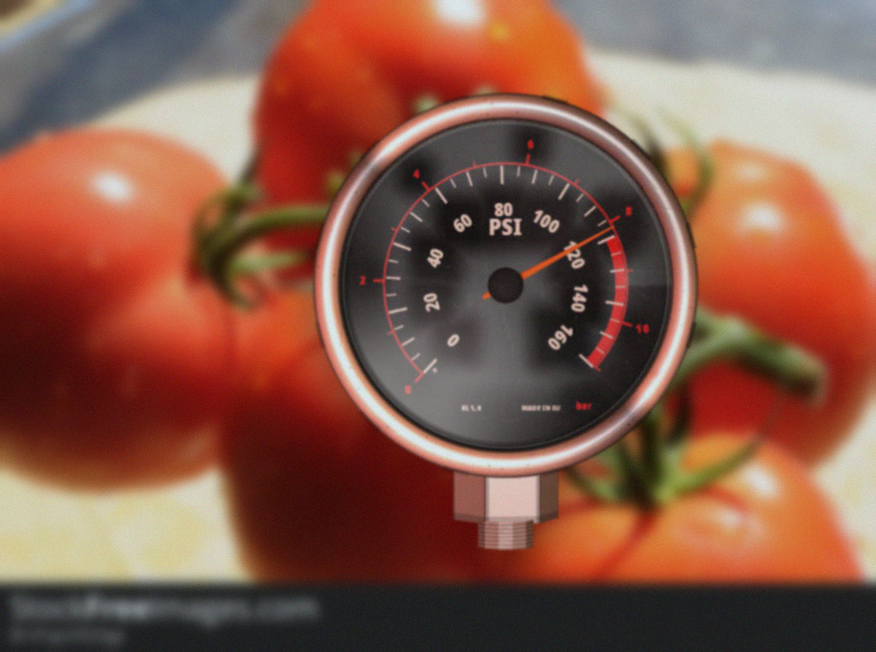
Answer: 117.5 (psi)
